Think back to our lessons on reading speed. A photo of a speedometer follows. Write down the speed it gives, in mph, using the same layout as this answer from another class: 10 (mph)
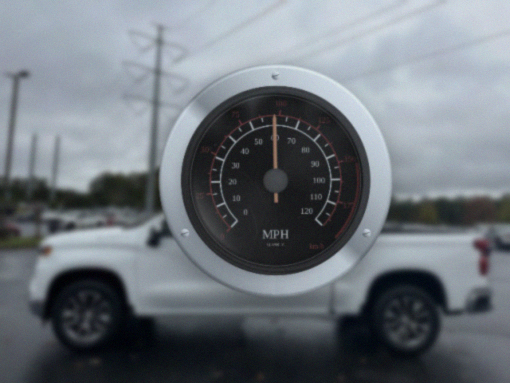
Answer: 60 (mph)
